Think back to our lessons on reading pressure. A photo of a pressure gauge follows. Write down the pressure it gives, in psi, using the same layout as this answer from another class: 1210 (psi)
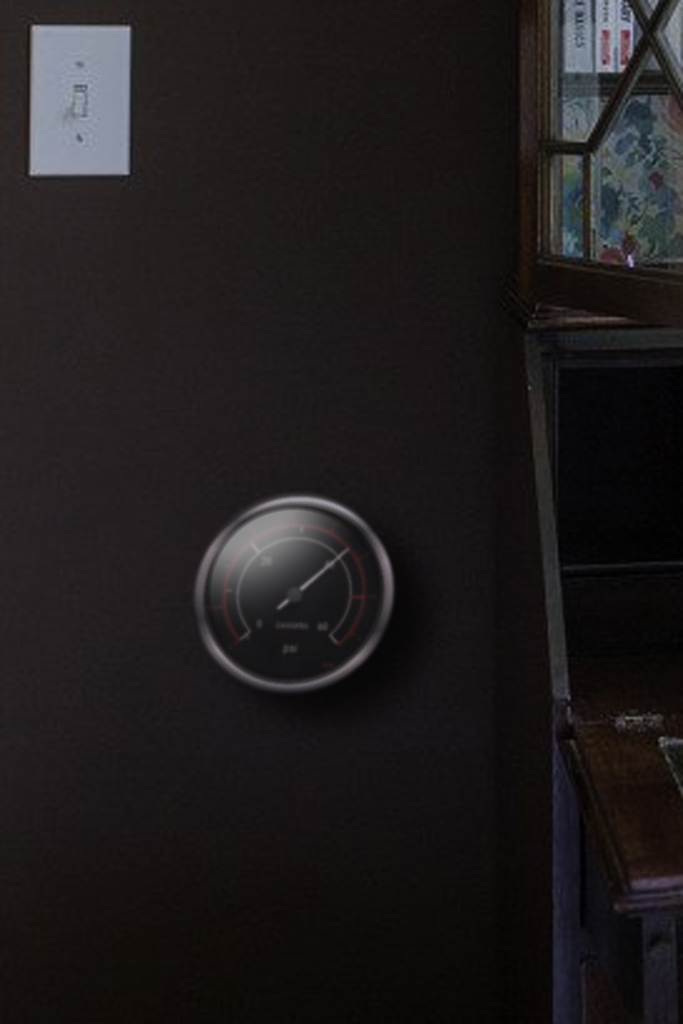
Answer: 40 (psi)
